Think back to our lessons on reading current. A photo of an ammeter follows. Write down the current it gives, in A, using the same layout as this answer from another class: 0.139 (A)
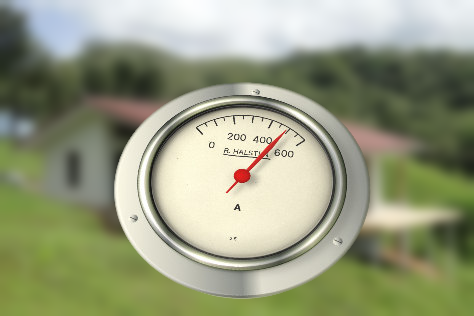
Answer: 500 (A)
